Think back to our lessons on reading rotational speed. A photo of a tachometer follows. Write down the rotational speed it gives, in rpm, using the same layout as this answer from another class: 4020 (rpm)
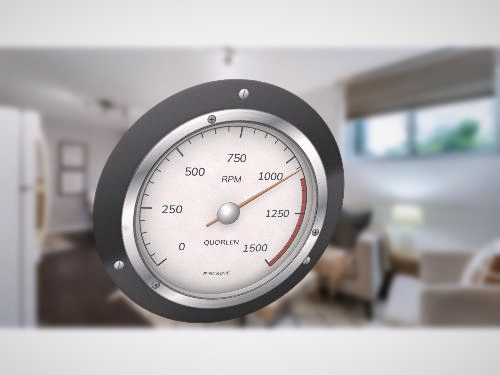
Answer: 1050 (rpm)
